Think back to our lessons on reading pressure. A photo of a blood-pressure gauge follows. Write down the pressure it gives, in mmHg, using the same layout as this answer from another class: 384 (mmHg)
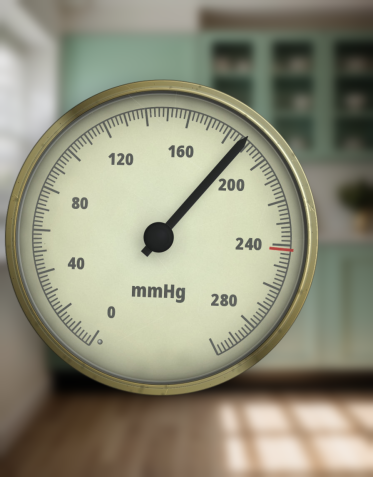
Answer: 188 (mmHg)
